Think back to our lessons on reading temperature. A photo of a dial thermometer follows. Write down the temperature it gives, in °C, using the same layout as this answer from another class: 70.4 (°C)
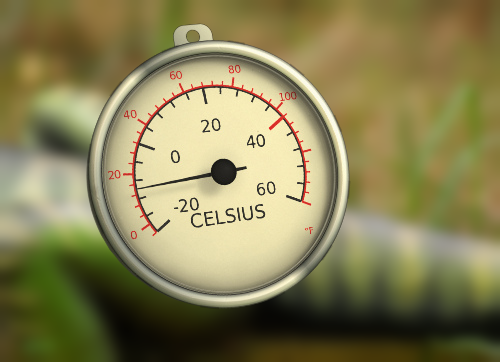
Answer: -10 (°C)
